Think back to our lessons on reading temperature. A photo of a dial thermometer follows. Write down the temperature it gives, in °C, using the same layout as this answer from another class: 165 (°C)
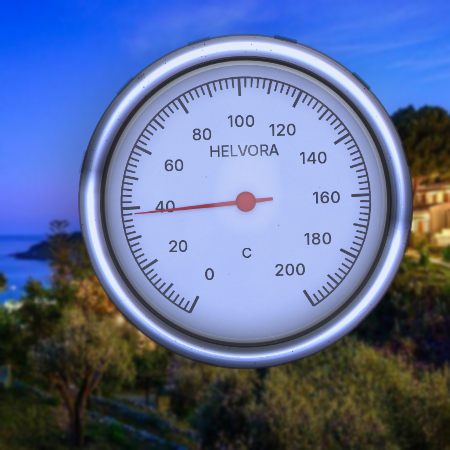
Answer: 38 (°C)
